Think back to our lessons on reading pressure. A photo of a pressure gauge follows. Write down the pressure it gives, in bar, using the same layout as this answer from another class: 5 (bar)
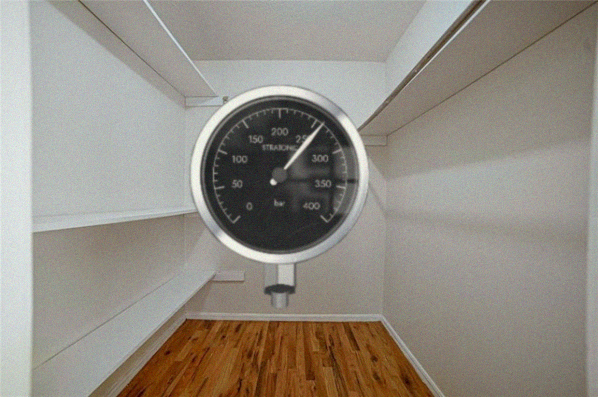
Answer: 260 (bar)
